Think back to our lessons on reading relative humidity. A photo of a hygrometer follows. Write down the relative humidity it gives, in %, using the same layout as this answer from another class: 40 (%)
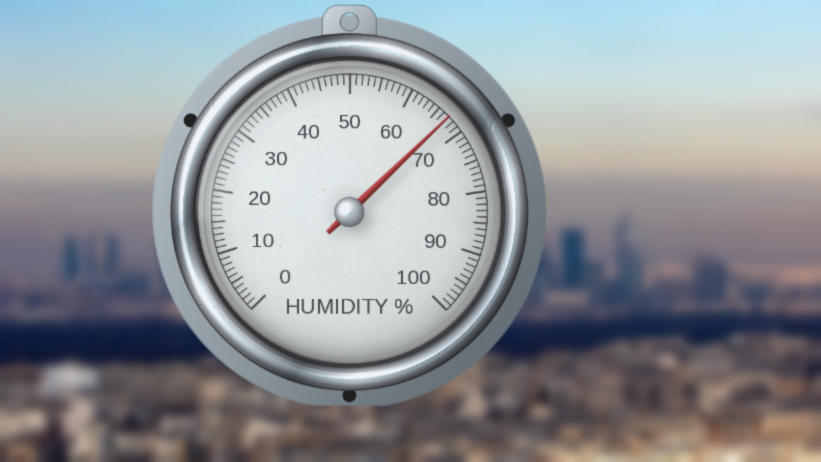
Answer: 67 (%)
